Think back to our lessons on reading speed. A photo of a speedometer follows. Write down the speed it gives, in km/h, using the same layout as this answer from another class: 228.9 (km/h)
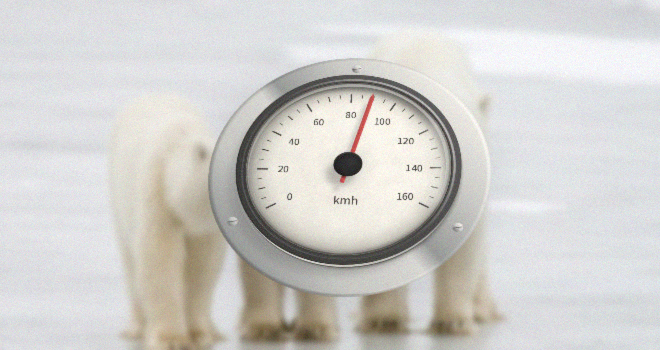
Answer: 90 (km/h)
